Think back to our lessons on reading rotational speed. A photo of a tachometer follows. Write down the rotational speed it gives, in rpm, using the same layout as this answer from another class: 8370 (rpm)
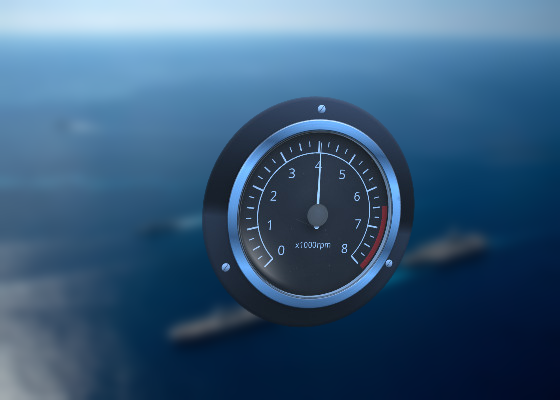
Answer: 4000 (rpm)
